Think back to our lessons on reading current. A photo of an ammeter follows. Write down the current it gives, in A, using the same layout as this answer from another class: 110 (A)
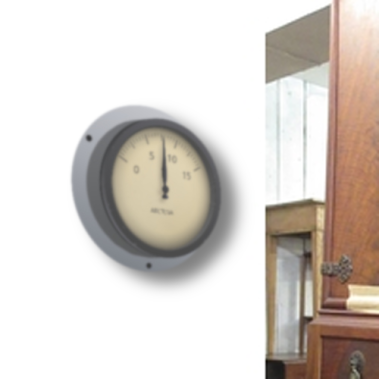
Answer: 7.5 (A)
